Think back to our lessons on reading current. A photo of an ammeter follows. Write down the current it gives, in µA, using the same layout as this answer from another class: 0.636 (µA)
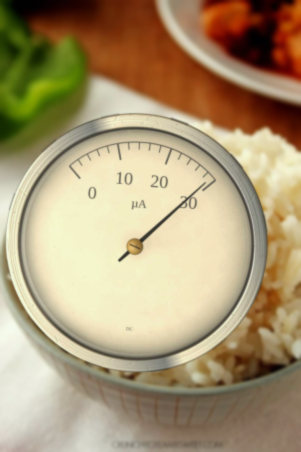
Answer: 29 (µA)
